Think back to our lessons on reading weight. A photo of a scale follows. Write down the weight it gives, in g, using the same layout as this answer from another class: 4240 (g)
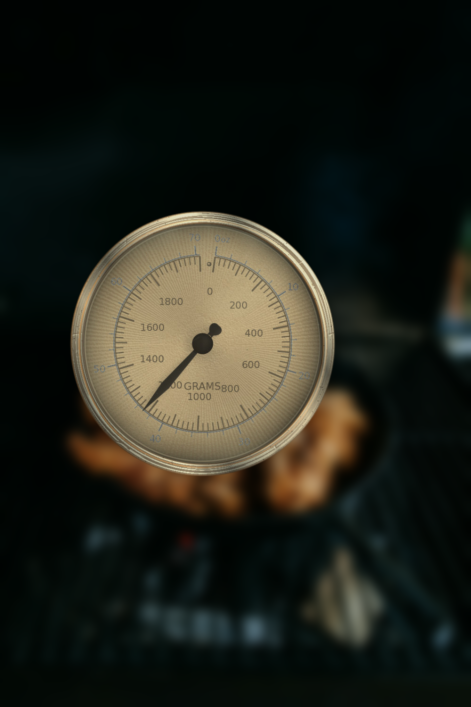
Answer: 1220 (g)
